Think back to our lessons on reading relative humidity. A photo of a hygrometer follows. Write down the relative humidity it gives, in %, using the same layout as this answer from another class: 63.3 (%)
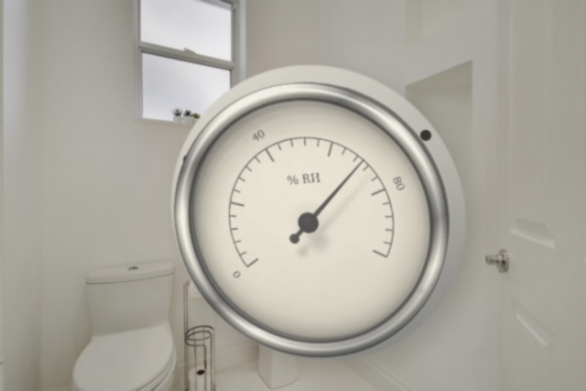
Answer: 70 (%)
